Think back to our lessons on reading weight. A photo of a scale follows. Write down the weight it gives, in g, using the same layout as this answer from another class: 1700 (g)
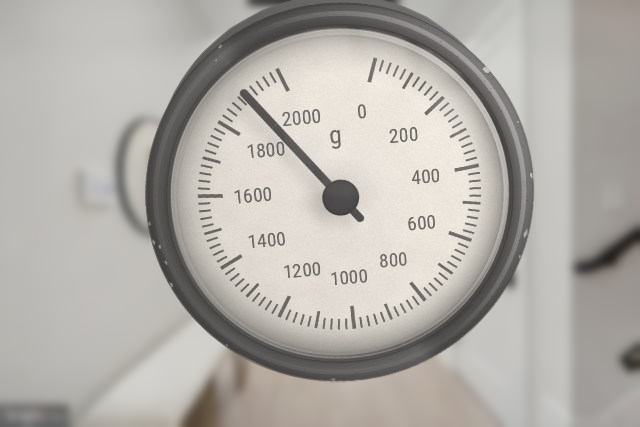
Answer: 1900 (g)
